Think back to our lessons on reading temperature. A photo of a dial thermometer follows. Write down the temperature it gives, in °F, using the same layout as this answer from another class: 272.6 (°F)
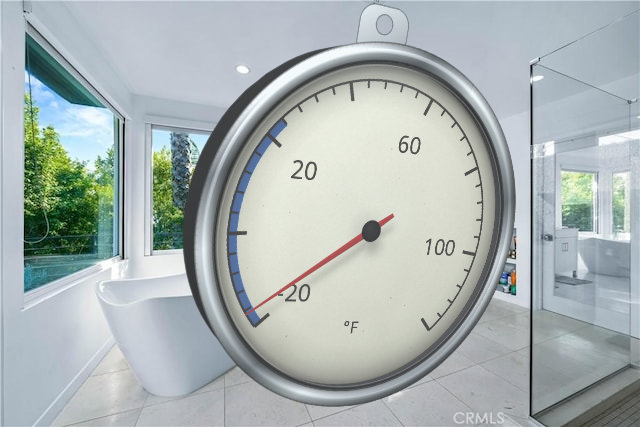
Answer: -16 (°F)
